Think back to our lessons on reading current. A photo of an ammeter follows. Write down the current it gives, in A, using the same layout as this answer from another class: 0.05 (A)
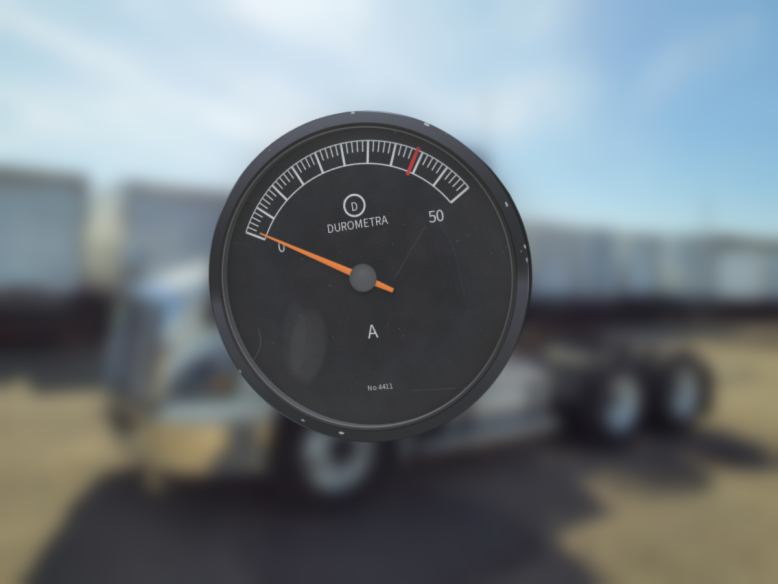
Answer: 1 (A)
